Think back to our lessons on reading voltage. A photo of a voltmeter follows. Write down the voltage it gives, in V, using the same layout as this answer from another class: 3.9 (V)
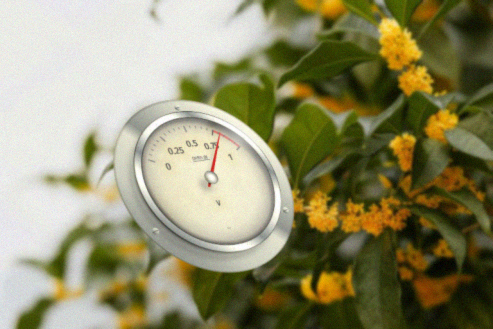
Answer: 0.8 (V)
